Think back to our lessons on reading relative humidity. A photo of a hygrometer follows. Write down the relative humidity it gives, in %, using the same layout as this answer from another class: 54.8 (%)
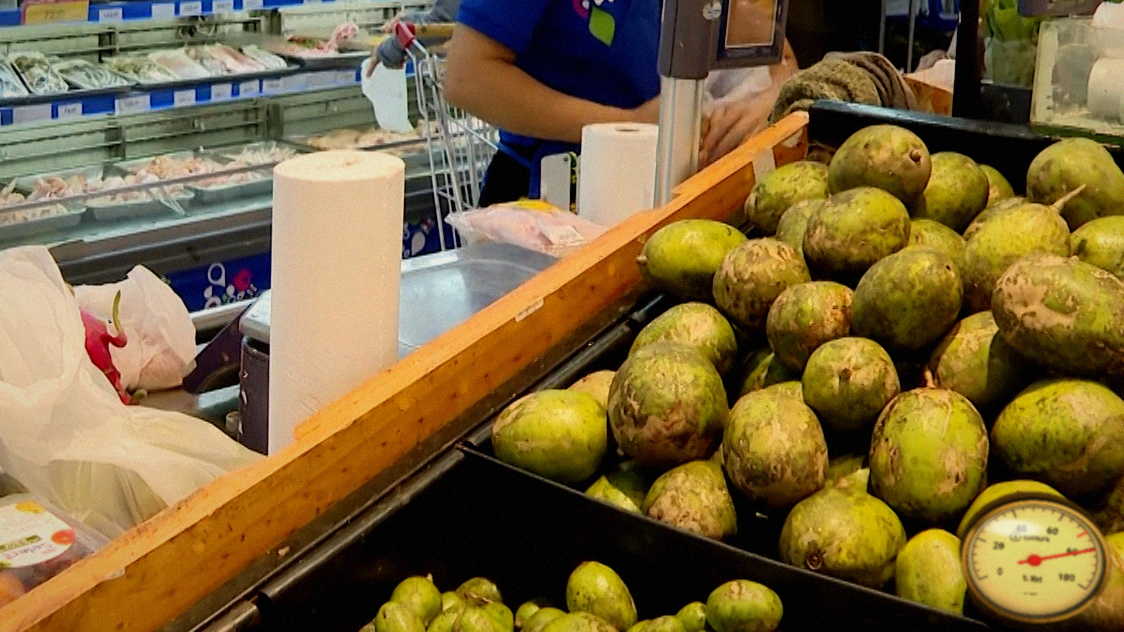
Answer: 80 (%)
